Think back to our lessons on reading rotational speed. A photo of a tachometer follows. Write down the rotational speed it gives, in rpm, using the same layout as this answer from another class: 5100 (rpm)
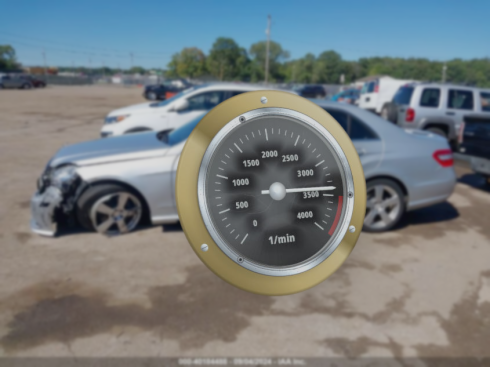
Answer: 3400 (rpm)
